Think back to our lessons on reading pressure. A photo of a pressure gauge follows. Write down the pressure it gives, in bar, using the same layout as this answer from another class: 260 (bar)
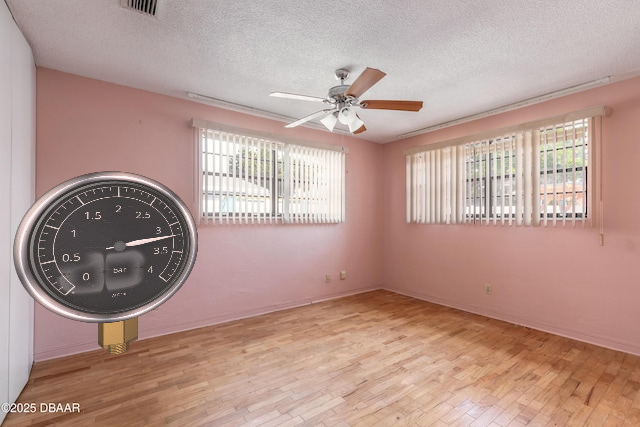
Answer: 3.2 (bar)
